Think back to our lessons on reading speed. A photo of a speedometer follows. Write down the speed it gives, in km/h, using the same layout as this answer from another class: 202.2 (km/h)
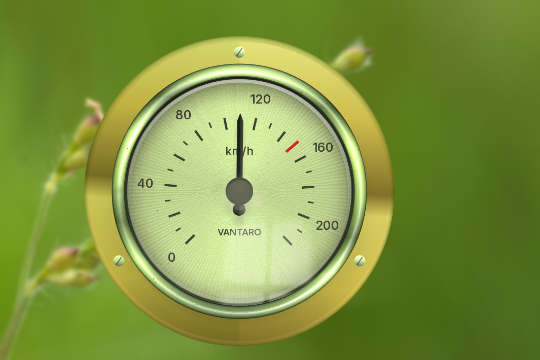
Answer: 110 (km/h)
